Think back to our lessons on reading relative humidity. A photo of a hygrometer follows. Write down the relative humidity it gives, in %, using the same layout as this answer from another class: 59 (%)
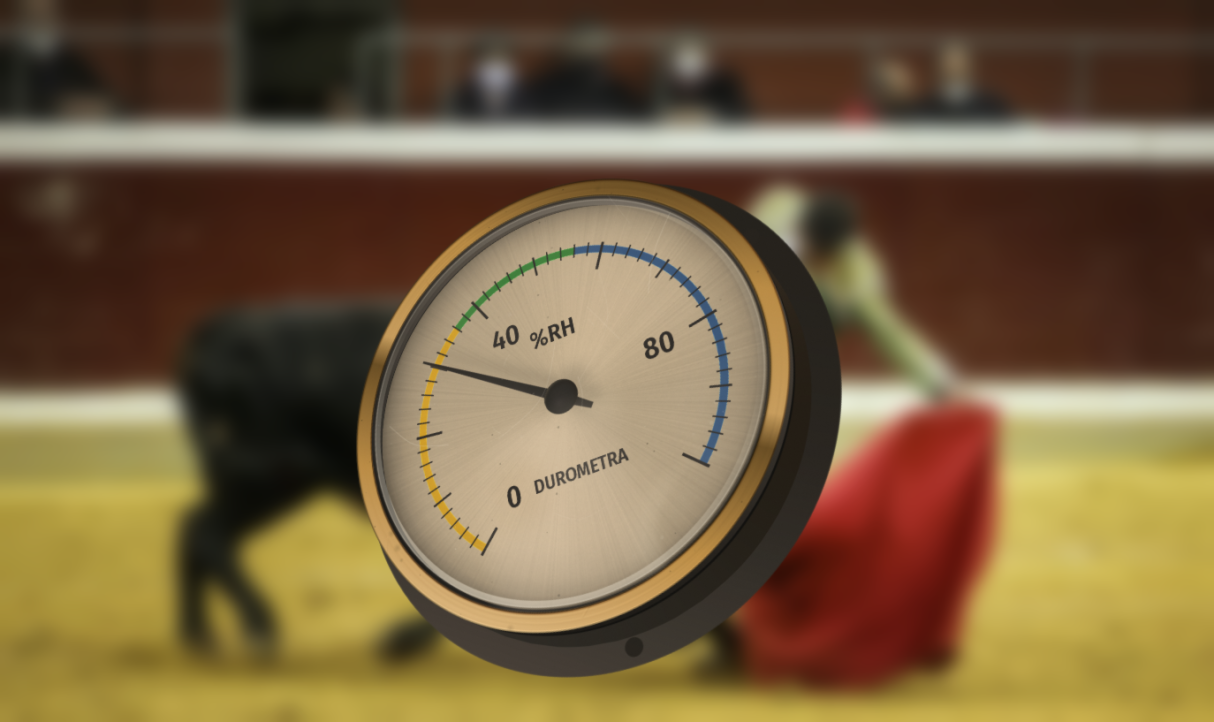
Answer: 30 (%)
